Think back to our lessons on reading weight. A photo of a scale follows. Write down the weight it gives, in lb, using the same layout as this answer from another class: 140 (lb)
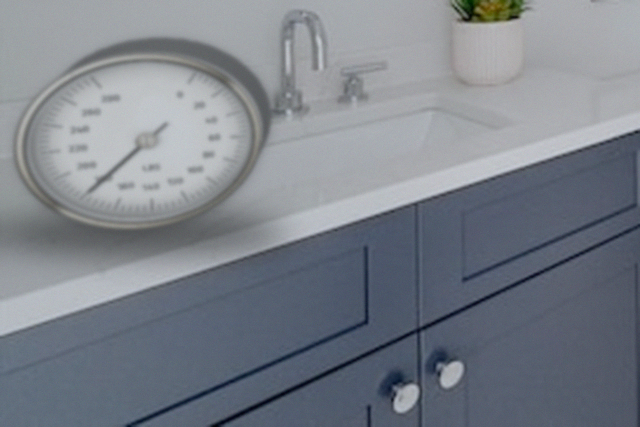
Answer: 180 (lb)
